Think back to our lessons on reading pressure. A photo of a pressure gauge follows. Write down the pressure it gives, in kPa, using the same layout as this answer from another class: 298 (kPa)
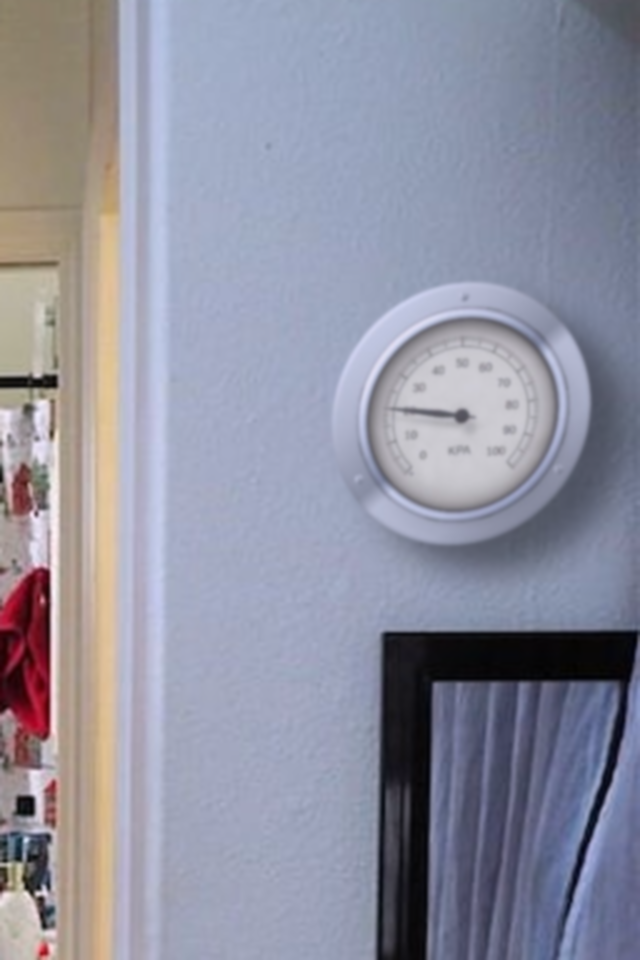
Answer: 20 (kPa)
